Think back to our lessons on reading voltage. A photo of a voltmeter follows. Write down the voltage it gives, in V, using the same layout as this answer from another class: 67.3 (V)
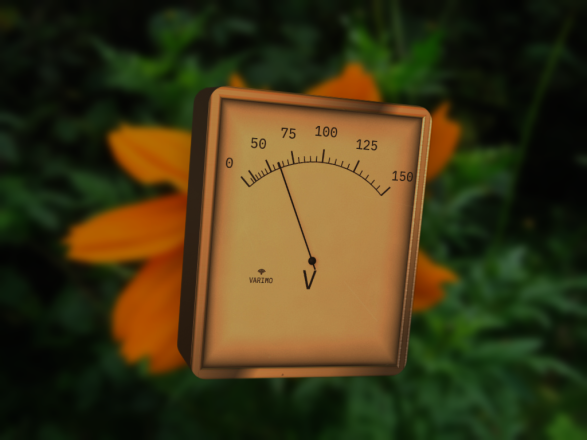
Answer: 60 (V)
